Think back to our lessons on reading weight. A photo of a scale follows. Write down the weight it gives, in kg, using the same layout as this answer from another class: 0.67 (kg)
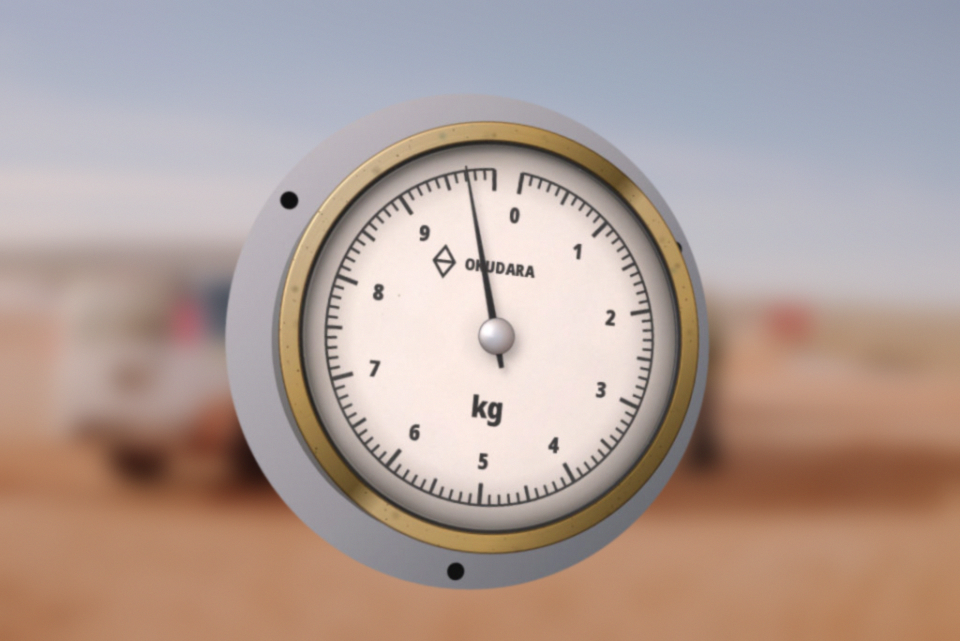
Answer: 9.7 (kg)
